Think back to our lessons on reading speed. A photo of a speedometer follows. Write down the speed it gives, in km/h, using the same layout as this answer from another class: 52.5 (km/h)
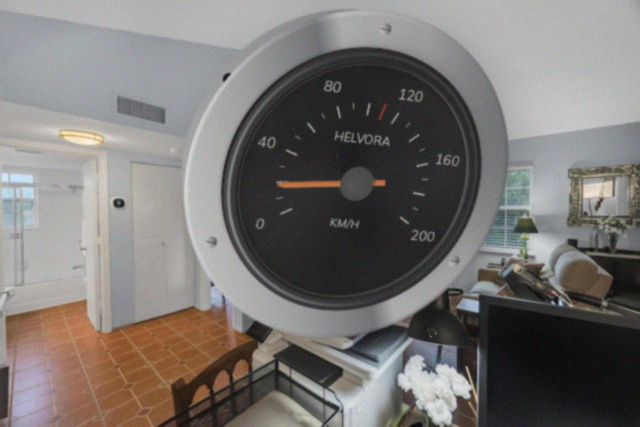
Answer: 20 (km/h)
